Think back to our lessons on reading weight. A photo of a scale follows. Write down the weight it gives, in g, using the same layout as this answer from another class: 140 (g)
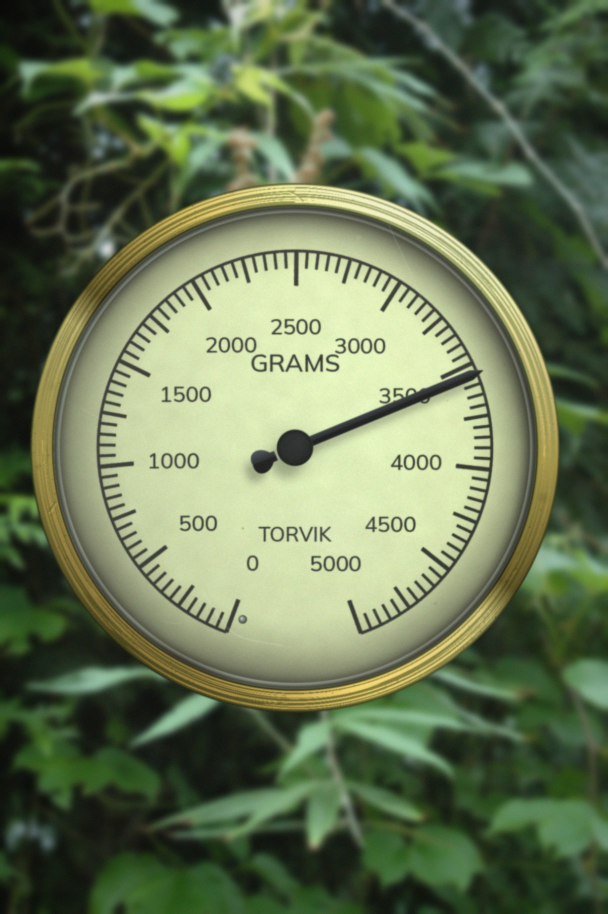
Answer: 3550 (g)
